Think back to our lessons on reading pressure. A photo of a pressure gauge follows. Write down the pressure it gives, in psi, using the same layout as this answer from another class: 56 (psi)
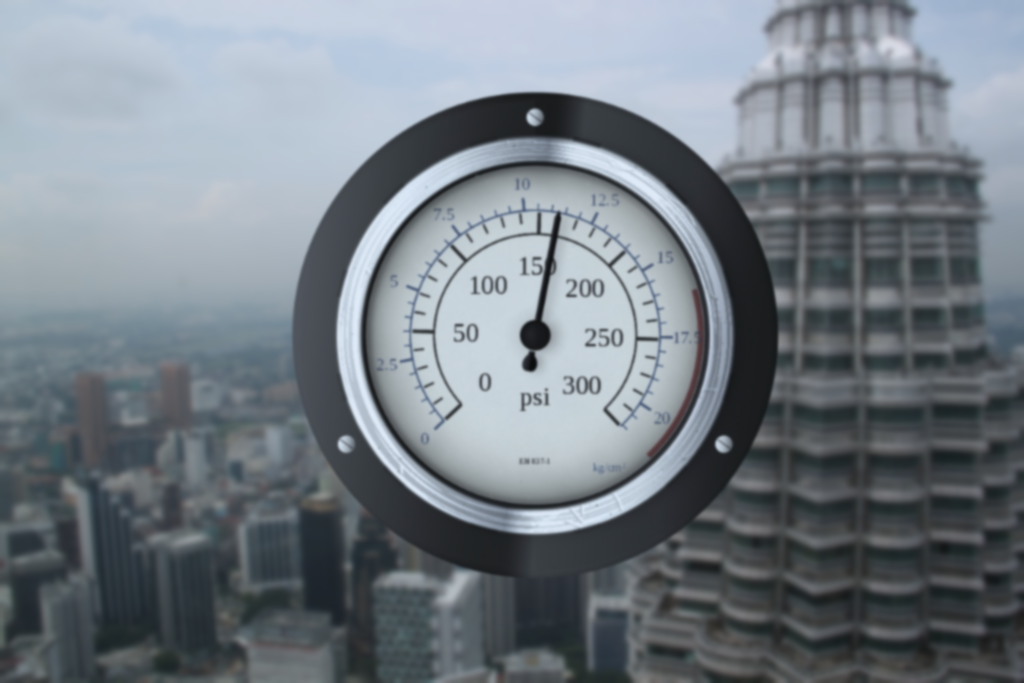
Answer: 160 (psi)
